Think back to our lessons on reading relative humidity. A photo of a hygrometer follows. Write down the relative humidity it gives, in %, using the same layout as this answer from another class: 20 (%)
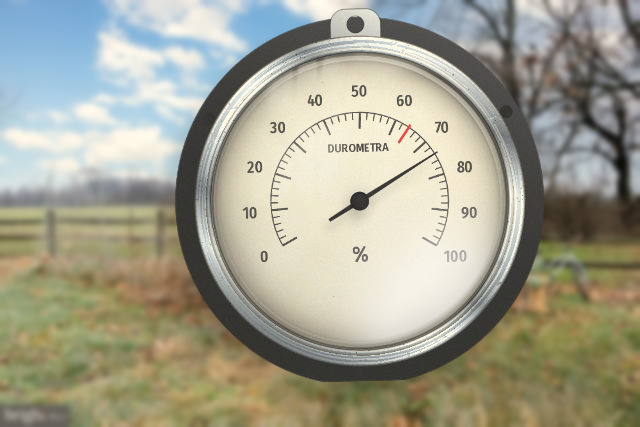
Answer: 74 (%)
